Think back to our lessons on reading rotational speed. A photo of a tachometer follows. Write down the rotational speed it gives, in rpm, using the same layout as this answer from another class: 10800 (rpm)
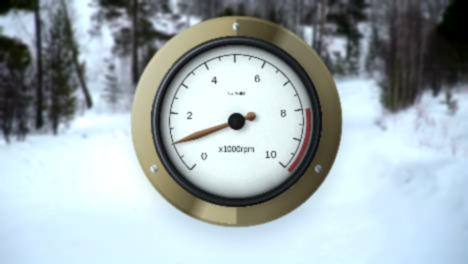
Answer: 1000 (rpm)
